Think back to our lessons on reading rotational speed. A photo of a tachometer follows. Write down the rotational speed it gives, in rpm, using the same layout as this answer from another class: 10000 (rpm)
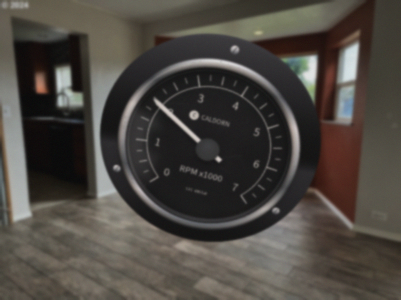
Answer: 2000 (rpm)
